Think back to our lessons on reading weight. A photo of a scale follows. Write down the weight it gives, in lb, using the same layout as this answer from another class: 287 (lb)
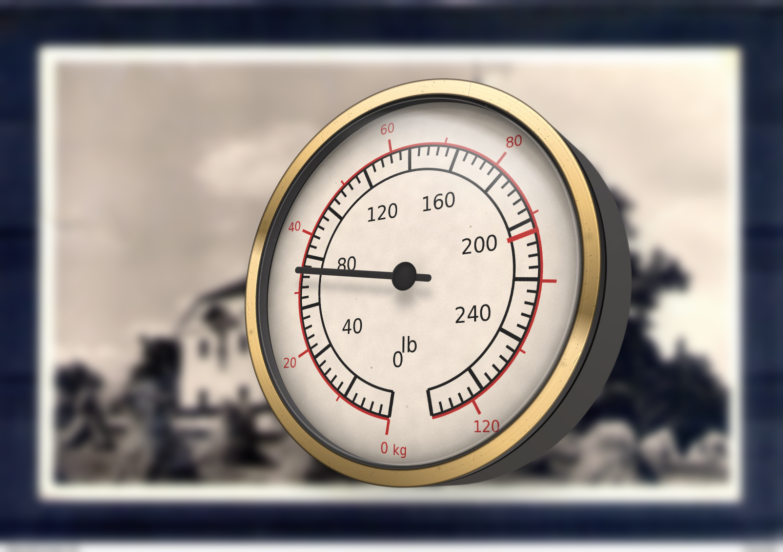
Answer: 74 (lb)
